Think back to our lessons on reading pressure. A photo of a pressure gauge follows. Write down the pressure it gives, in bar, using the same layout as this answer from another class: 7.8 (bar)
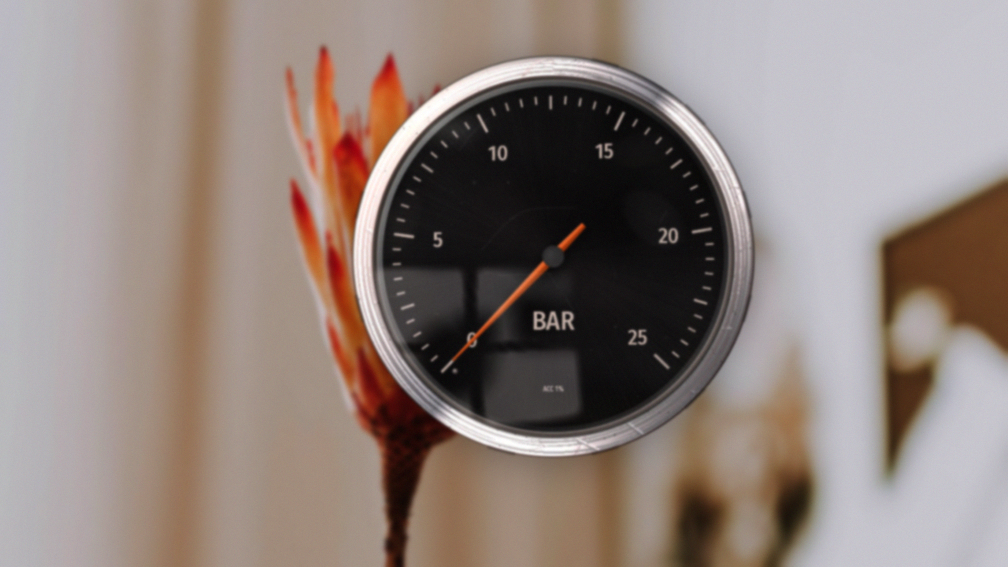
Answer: 0 (bar)
